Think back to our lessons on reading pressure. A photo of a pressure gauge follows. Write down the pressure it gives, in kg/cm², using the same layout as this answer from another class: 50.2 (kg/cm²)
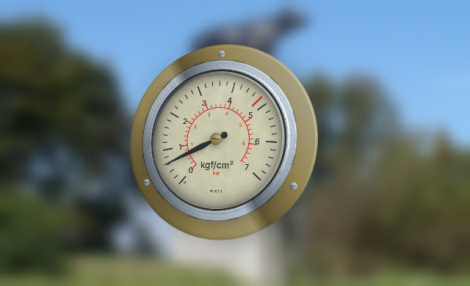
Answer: 0.6 (kg/cm²)
